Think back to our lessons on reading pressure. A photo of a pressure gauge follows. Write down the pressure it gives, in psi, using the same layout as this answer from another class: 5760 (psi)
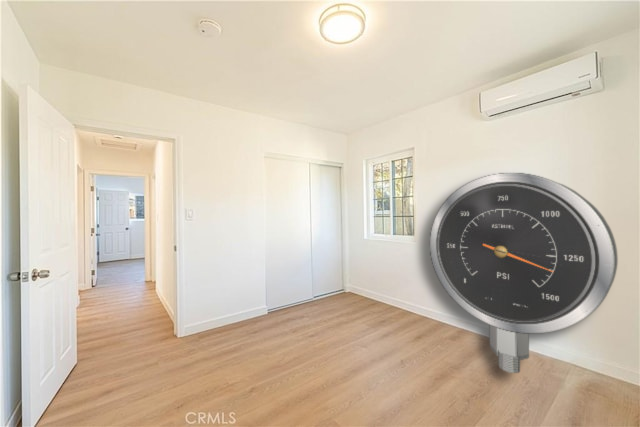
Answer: 1350 (psi)
